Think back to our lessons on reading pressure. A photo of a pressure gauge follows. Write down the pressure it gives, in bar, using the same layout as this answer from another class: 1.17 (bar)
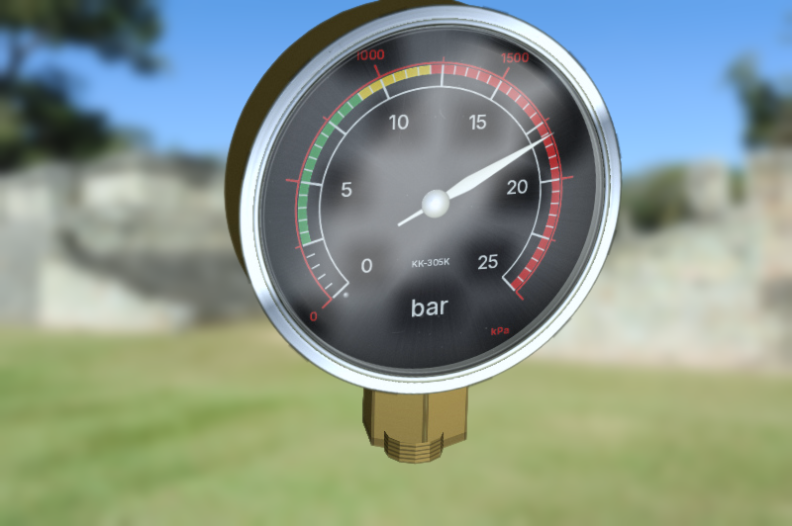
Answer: 18 (bar)
